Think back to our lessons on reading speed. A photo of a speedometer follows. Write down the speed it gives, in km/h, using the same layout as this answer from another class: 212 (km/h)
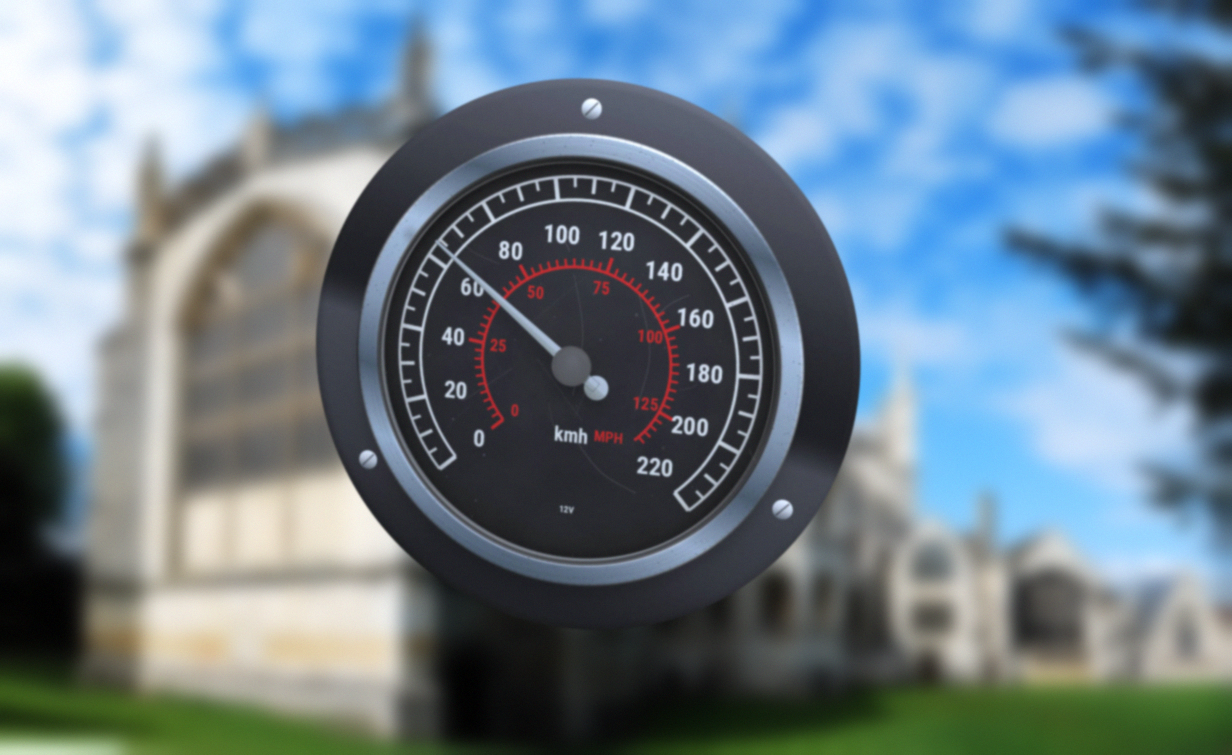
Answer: 65 (km/h)
